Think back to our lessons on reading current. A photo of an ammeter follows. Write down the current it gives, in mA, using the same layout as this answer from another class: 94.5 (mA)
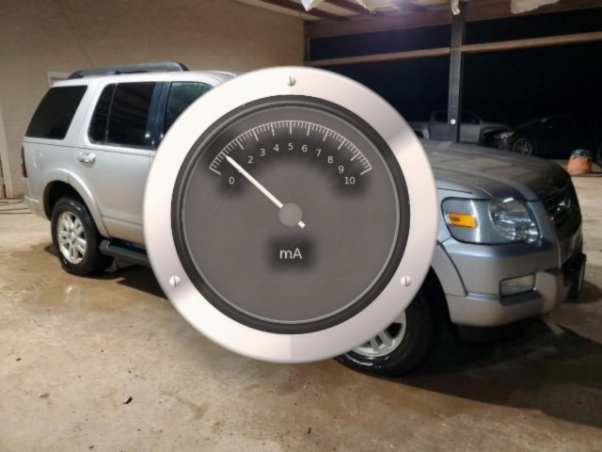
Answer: 1 (mA)
